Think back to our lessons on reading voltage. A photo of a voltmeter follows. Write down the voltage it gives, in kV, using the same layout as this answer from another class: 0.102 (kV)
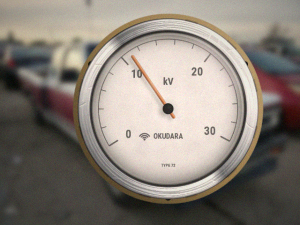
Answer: 11 (kV)
